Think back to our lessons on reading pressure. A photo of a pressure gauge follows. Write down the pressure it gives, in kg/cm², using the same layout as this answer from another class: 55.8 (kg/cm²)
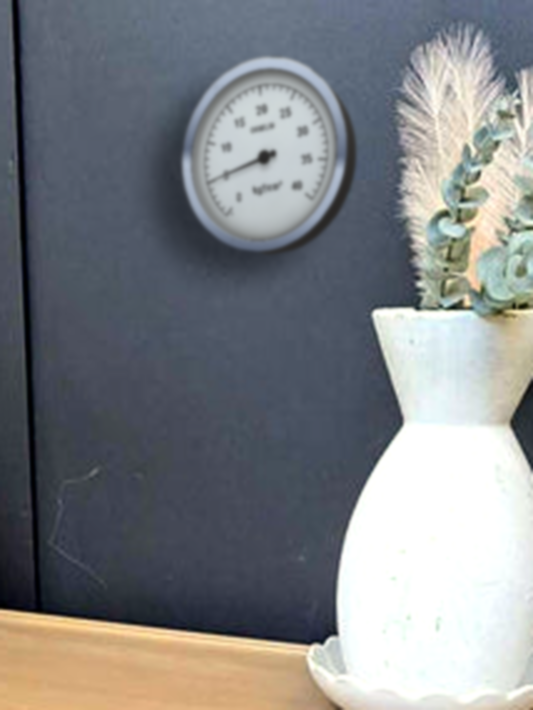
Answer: 5 (kg/cm²)
